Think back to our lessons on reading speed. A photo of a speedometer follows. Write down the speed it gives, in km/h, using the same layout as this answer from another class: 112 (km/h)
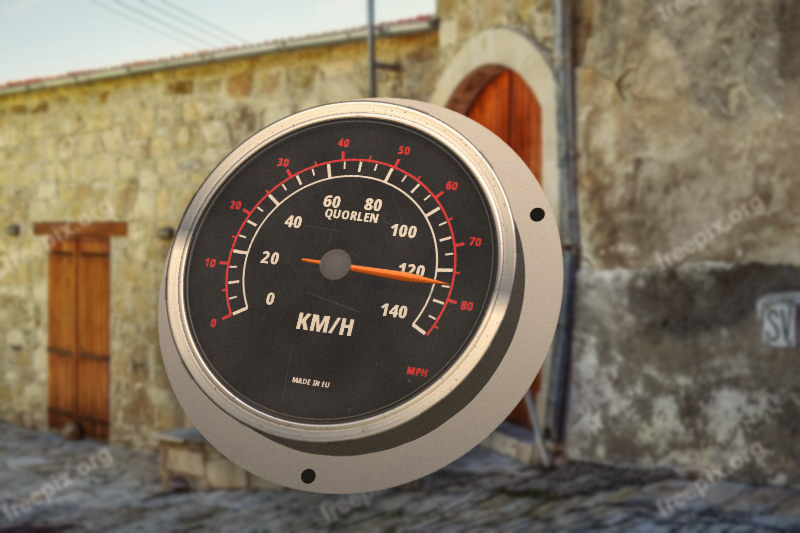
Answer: 125 (km/h)
